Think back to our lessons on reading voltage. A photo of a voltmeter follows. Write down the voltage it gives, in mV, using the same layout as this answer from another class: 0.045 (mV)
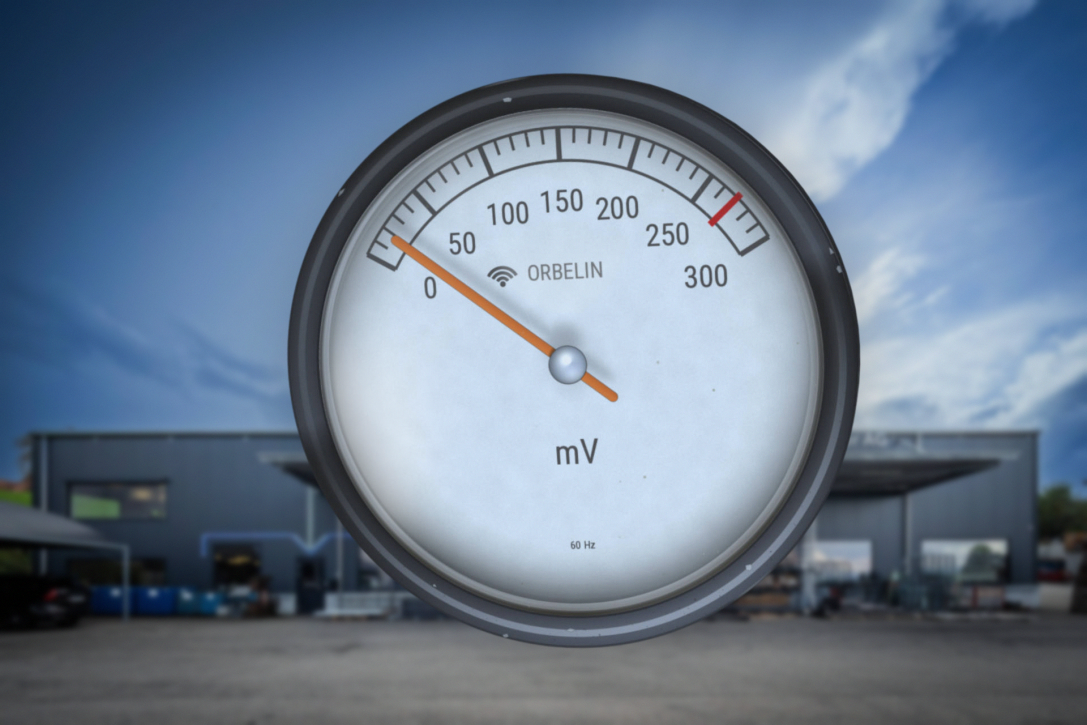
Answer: 20 (mV)
